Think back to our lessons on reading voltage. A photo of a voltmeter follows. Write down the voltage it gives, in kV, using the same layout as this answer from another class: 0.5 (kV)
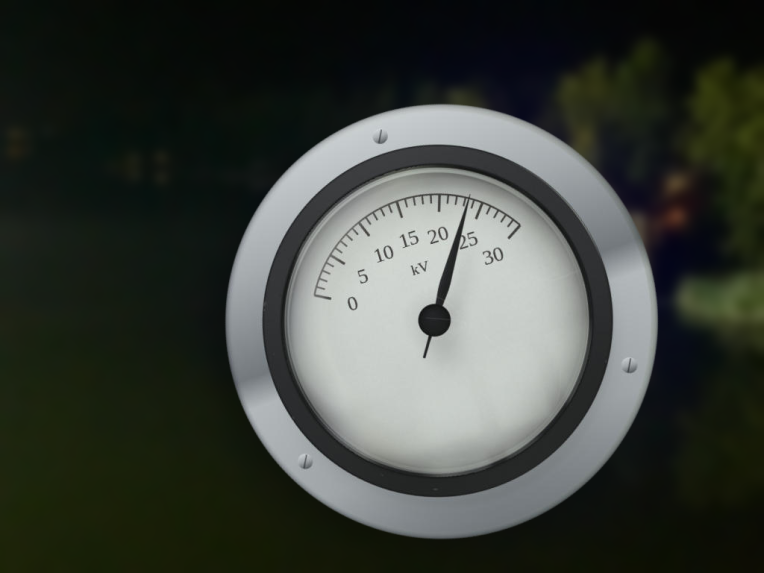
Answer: 23.5 (kV)
